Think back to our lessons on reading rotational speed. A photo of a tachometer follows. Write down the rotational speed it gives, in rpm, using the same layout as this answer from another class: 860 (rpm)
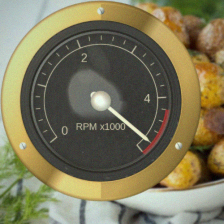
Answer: 4800 (rpm)
